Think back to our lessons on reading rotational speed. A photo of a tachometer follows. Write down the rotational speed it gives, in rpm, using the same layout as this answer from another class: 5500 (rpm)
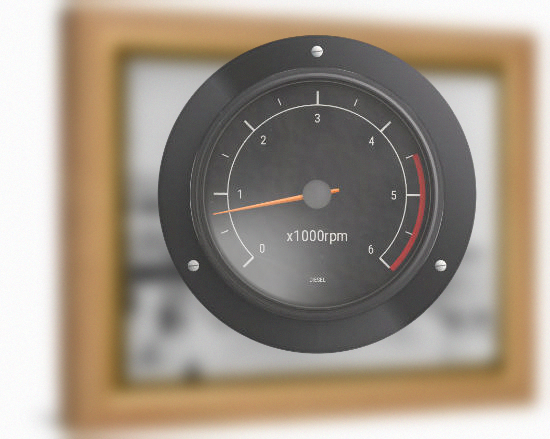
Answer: 750 (rpm)
